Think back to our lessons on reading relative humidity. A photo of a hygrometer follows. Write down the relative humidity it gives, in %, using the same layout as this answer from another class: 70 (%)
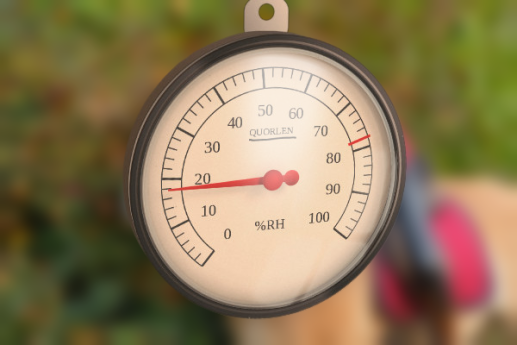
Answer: 18 (%)
